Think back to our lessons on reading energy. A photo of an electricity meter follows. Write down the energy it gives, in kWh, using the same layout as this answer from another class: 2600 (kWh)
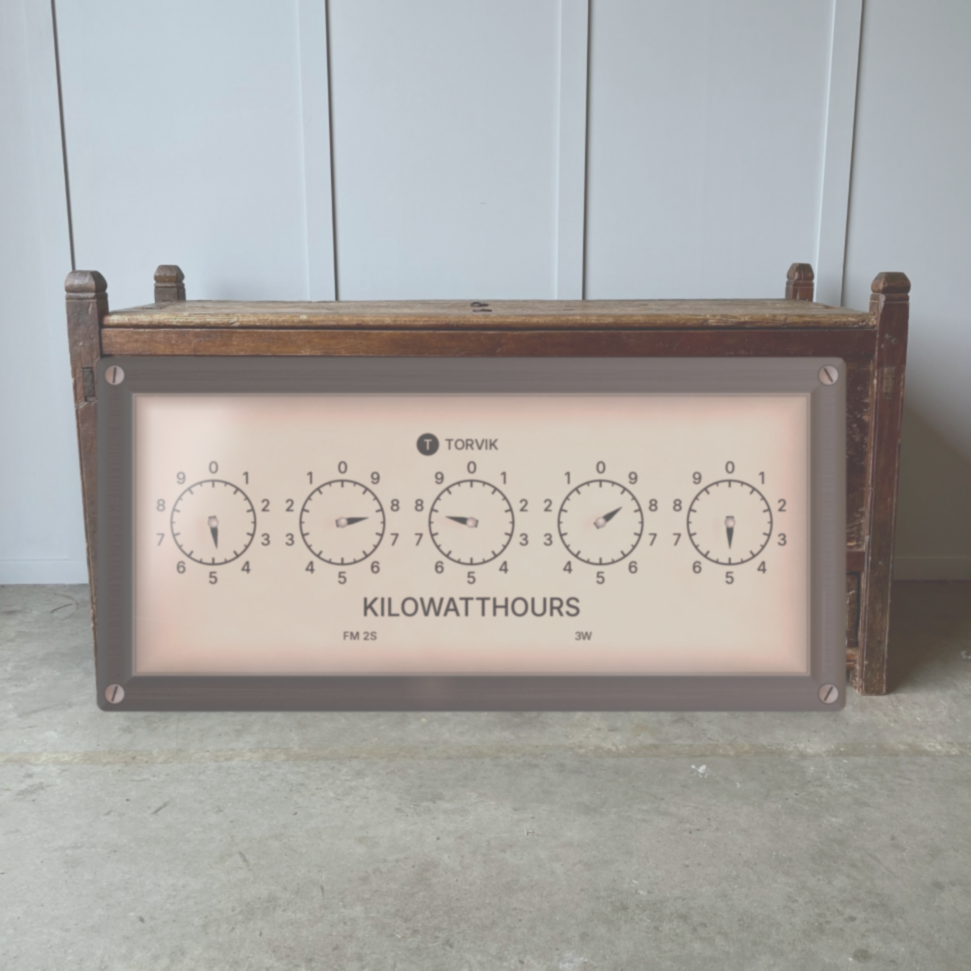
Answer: 47785 (kWh)
